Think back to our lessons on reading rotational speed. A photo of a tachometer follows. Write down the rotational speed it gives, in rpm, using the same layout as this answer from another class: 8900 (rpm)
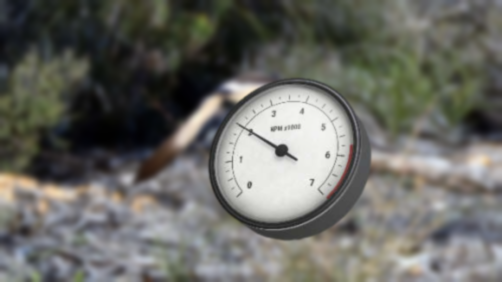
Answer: 2000 (rpm)
